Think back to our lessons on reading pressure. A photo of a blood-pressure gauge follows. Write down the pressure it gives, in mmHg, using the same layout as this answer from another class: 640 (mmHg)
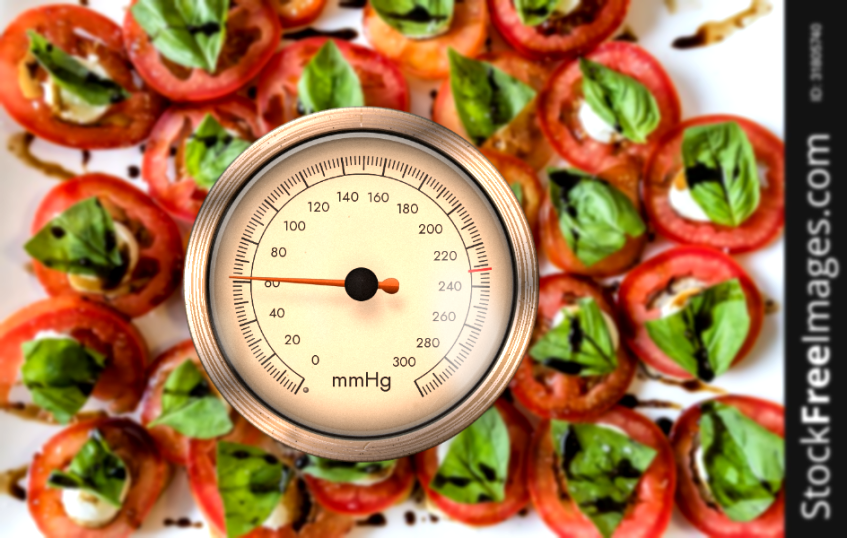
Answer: 62 (mmHg)
